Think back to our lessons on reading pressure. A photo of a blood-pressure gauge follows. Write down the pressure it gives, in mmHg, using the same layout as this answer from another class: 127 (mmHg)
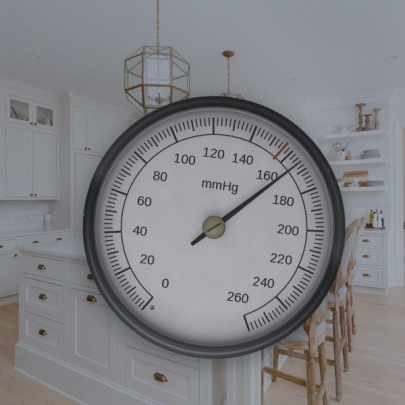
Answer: 166 (mmHg)
